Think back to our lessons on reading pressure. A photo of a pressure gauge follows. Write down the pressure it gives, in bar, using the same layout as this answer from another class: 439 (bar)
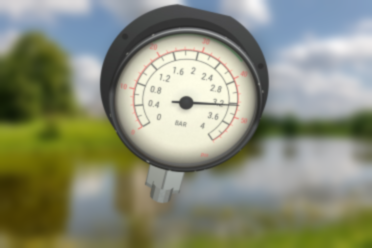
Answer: 3.2 (bar)
